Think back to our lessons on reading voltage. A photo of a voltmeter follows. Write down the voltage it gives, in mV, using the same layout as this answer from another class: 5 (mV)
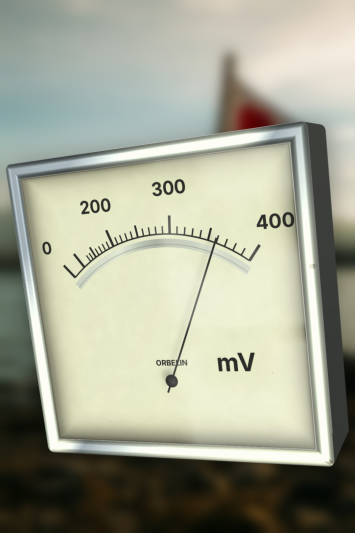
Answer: 360 (mV)
